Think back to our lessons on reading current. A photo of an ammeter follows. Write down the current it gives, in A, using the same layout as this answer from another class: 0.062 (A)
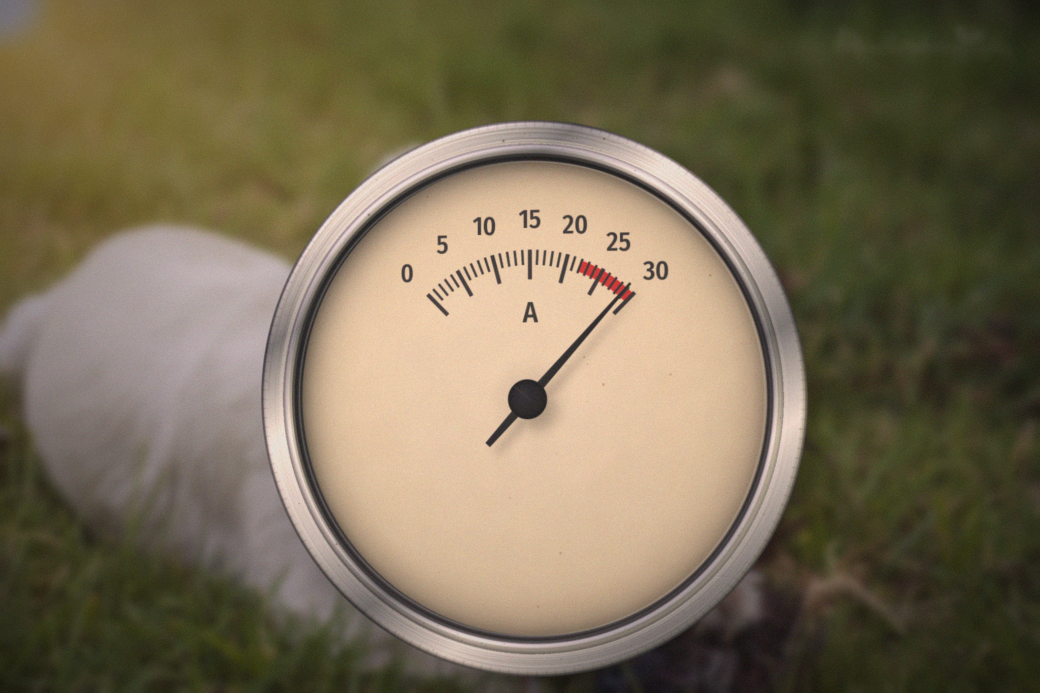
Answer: 29 (A)
